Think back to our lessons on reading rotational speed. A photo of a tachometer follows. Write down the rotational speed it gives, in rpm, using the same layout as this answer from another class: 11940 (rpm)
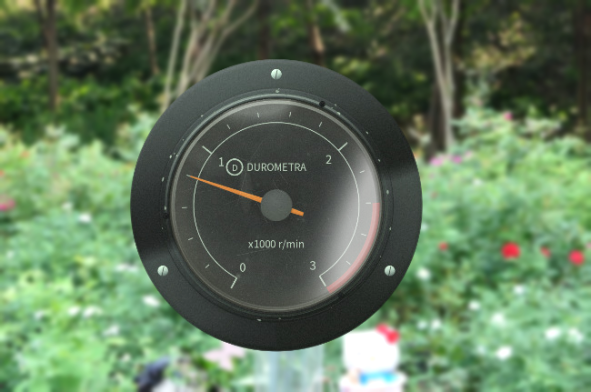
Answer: 800 (rpm)
